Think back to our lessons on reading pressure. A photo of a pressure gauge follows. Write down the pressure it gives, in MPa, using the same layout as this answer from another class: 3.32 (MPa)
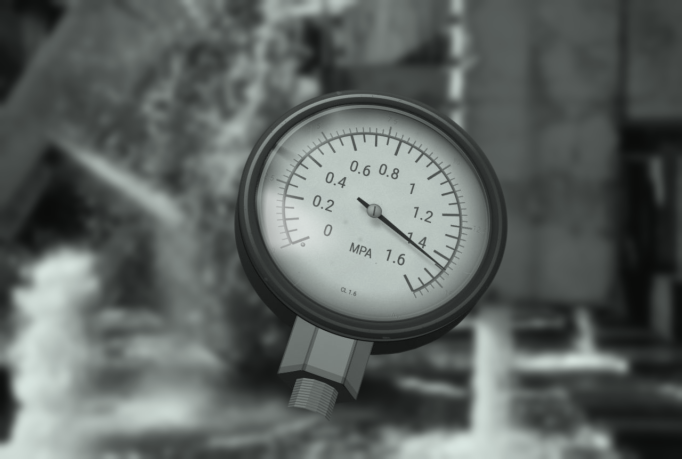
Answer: 1.45 (MPa)
